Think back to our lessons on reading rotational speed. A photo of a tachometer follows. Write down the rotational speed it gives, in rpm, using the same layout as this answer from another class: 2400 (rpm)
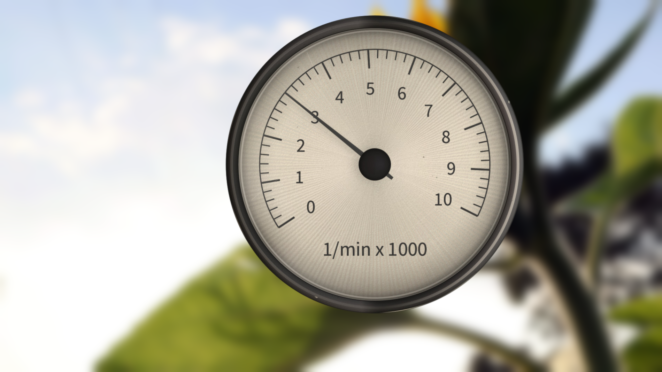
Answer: 3000 (rpm)
